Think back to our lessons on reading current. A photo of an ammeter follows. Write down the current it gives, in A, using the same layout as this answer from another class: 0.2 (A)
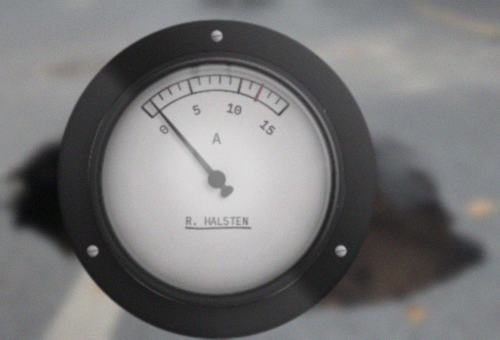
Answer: 1 (A)
